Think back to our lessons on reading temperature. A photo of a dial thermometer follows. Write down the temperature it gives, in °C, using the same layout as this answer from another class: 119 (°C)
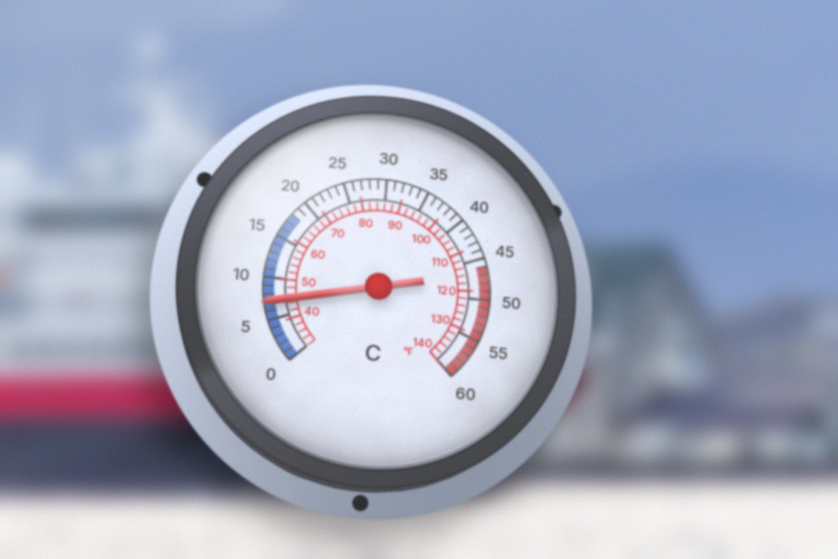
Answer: 7 (°C)
